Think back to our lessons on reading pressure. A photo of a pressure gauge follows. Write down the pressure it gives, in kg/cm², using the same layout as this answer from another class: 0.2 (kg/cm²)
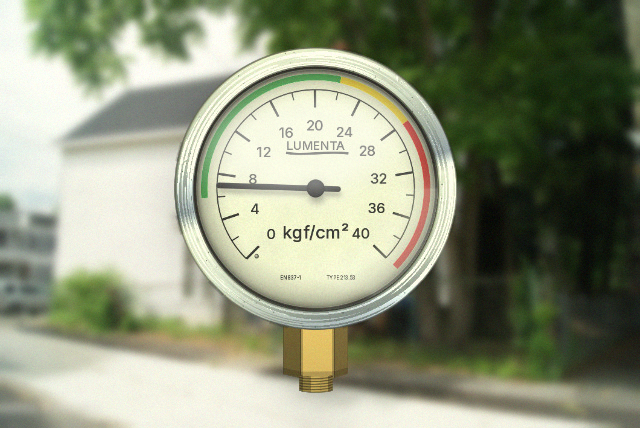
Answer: 7 (kg/cm²)
